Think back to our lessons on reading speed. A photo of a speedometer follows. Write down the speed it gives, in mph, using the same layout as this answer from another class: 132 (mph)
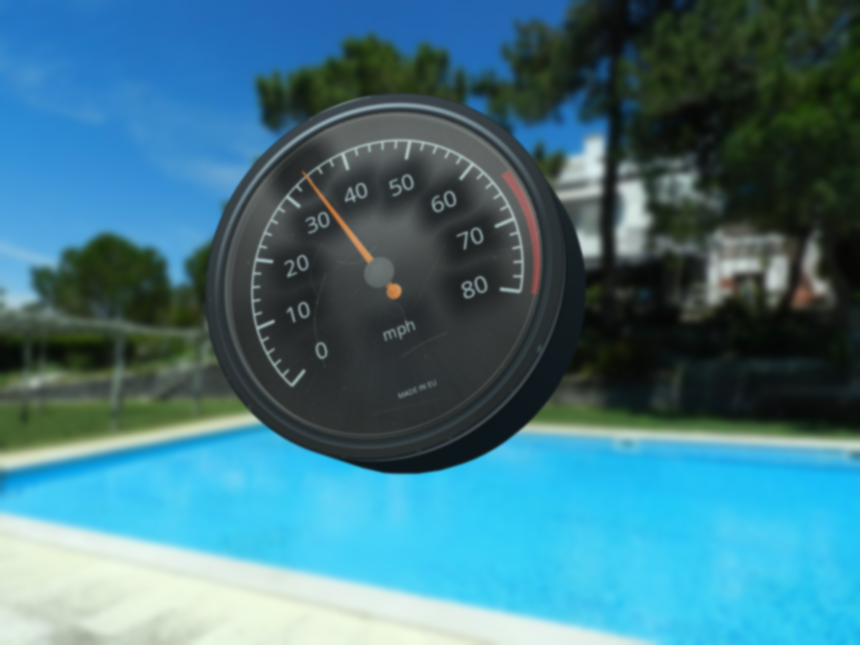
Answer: 34 (mph)
